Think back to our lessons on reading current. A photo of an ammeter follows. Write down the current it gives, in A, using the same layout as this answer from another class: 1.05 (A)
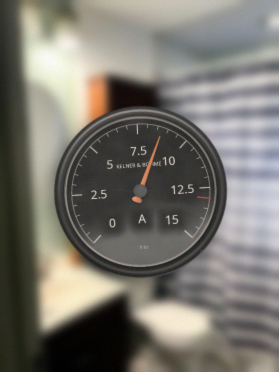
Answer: 8.75 (A)
